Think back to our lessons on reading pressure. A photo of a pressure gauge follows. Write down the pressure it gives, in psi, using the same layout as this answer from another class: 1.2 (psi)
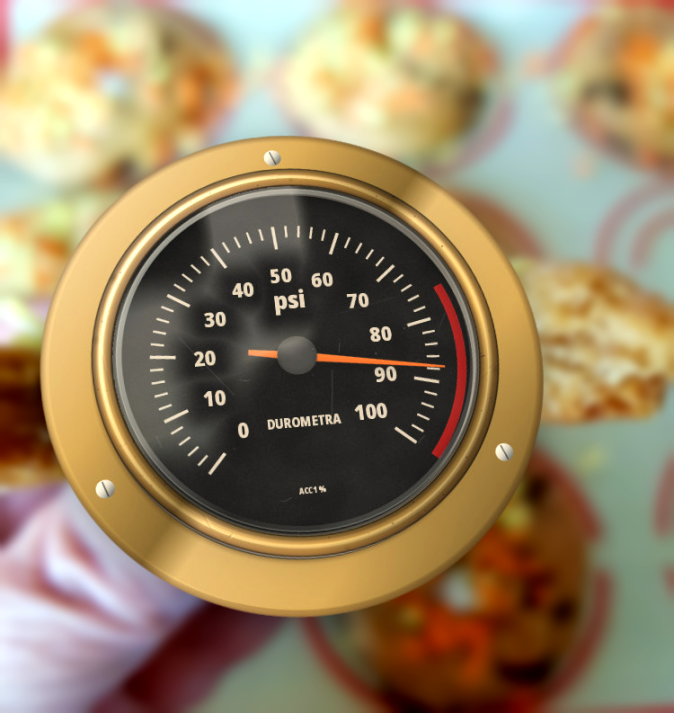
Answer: 88 (psi)
